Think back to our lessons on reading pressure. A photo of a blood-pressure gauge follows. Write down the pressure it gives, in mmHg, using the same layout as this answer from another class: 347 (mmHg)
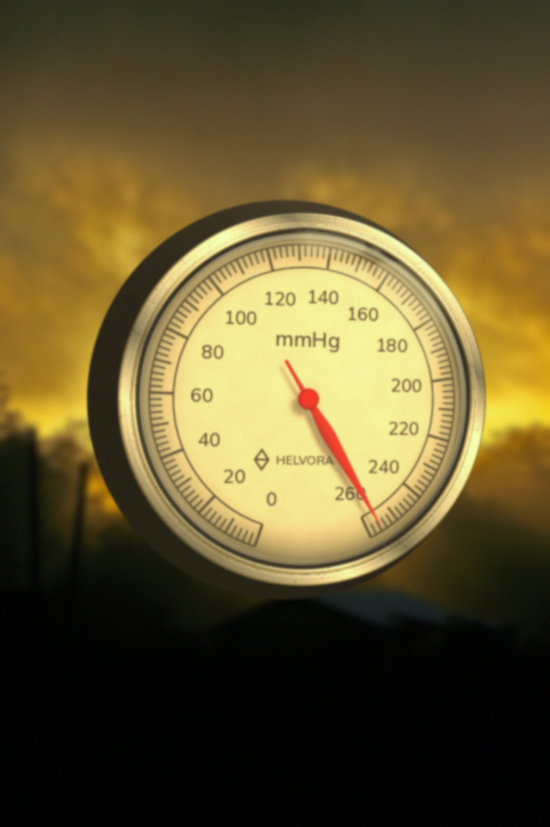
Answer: 256 (mmHg)
